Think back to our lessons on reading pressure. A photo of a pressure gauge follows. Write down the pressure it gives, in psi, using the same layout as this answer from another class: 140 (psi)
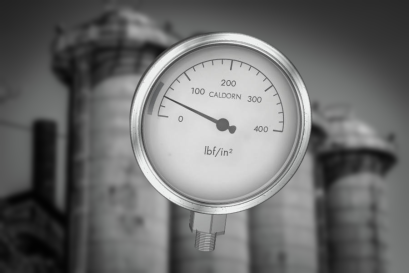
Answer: 40 (psi)
